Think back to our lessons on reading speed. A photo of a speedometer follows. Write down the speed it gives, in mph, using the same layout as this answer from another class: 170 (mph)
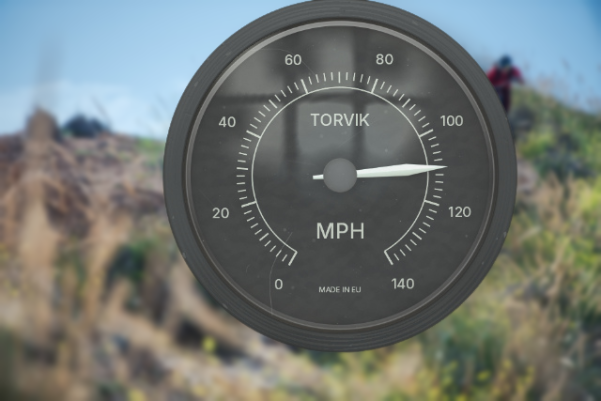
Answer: 110 (mph)
